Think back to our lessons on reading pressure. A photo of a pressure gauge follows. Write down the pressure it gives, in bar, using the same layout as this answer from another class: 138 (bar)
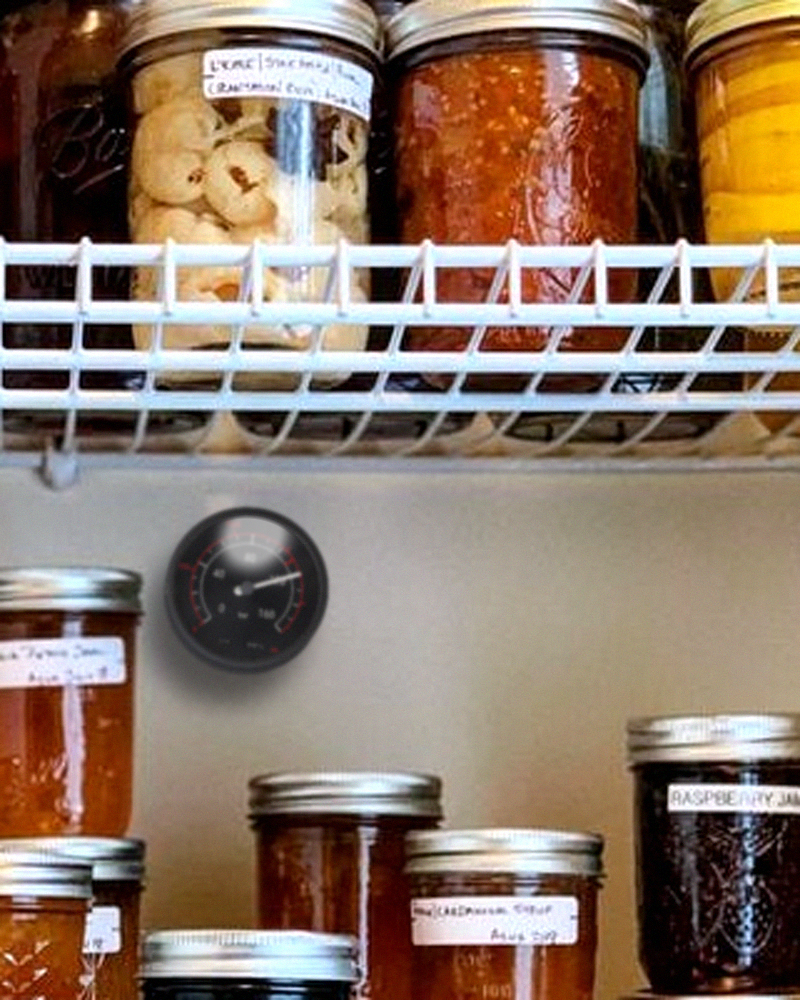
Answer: 120 (bar)
